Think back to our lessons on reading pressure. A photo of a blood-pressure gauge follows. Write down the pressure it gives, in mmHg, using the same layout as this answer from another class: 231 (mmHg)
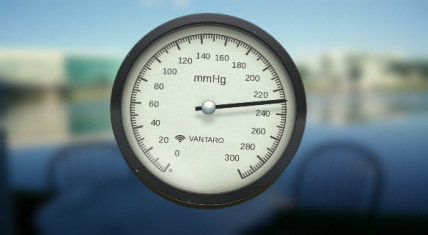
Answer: 230 (mmHg)
